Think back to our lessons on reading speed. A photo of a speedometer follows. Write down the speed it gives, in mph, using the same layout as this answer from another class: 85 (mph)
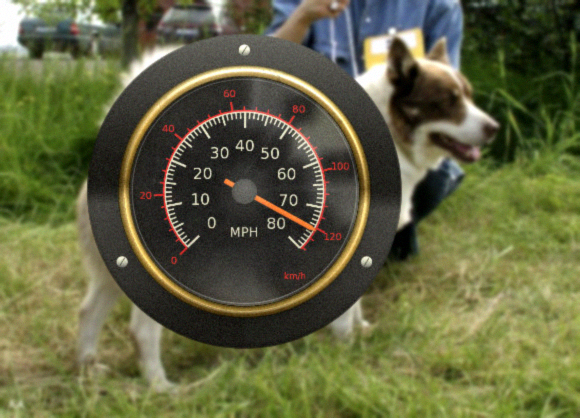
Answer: 75 (mph)
